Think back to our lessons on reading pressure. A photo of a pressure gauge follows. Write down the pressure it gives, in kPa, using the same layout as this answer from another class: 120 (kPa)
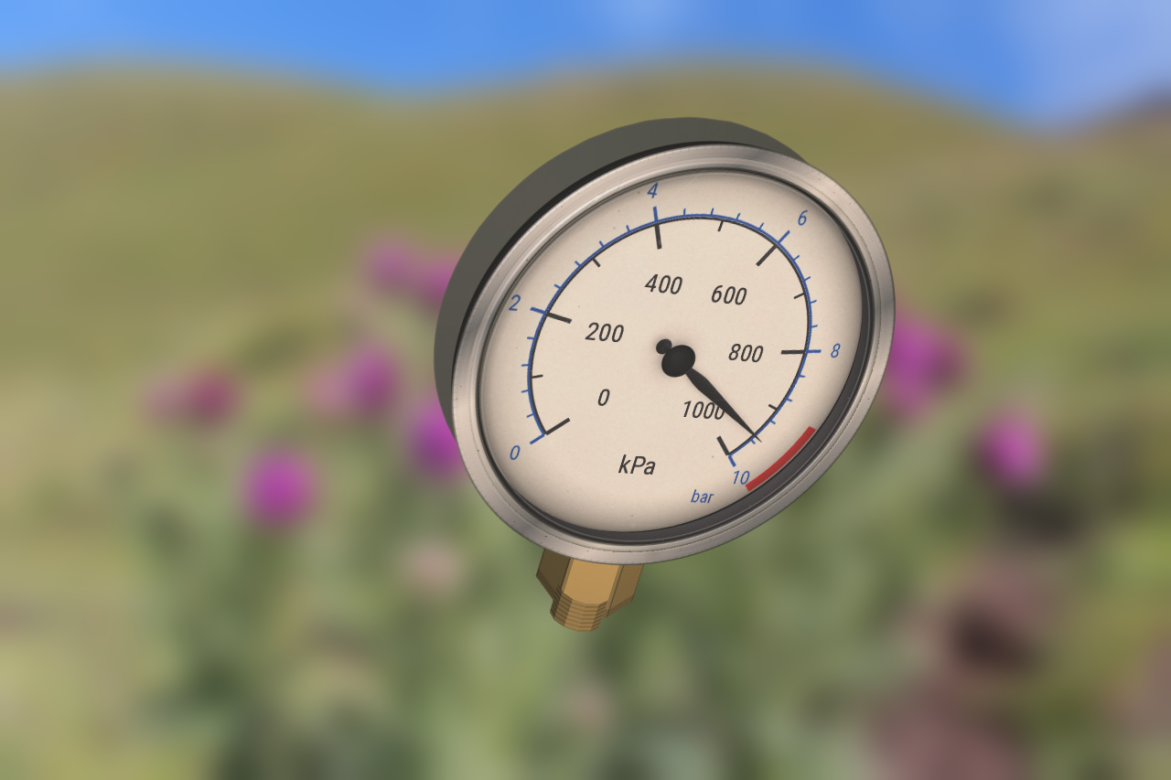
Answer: 950 (kPa)
